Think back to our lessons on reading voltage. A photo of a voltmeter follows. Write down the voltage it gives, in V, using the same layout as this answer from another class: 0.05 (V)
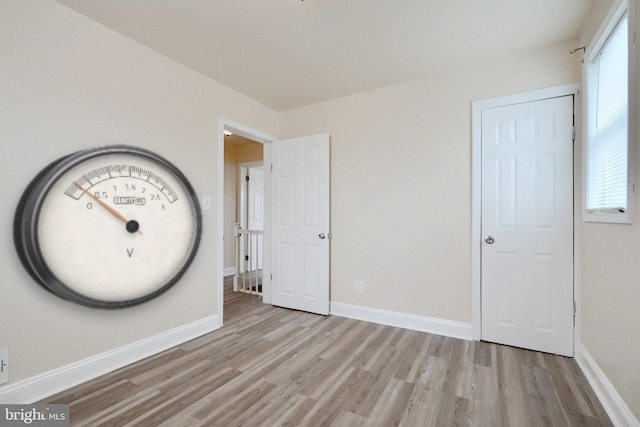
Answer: 0.25 (V)
